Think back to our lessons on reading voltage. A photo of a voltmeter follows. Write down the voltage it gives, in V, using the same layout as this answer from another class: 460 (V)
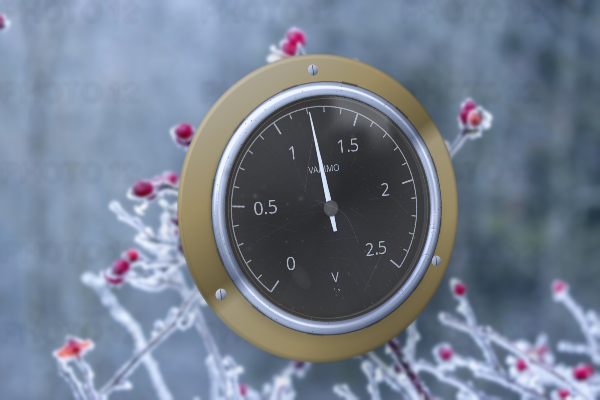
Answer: 1.2 (V)
